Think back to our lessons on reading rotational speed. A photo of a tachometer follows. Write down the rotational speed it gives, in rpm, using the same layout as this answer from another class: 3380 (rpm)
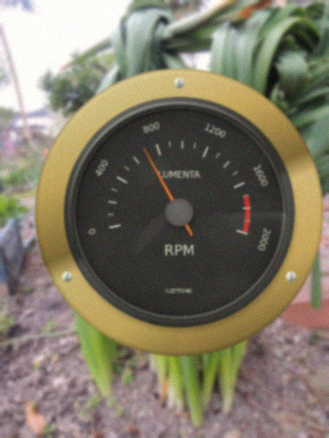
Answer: 700 (rpm)
